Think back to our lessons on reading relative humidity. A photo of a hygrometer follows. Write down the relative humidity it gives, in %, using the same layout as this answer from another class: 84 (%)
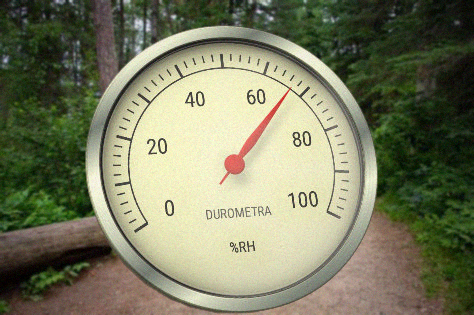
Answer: 67 (%)
